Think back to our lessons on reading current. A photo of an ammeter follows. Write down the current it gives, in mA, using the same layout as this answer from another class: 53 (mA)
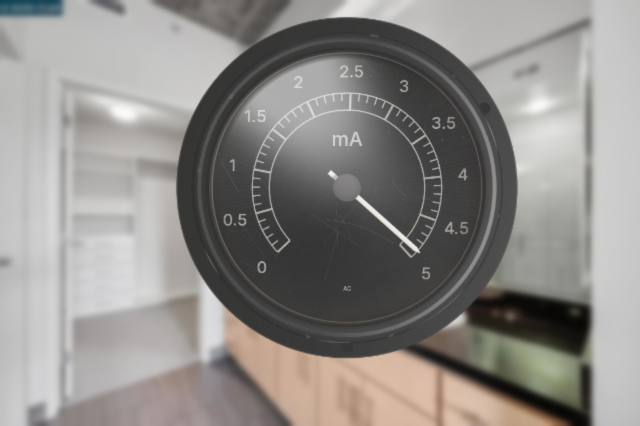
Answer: 4.9 (mA)
